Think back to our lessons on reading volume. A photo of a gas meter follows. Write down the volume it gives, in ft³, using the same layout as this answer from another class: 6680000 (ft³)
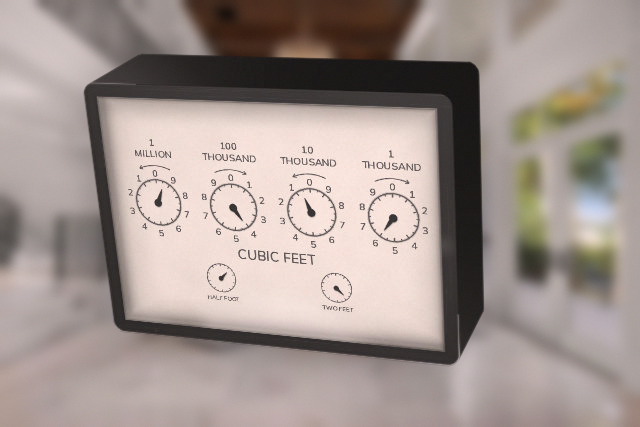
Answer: 940600 (ft³)
